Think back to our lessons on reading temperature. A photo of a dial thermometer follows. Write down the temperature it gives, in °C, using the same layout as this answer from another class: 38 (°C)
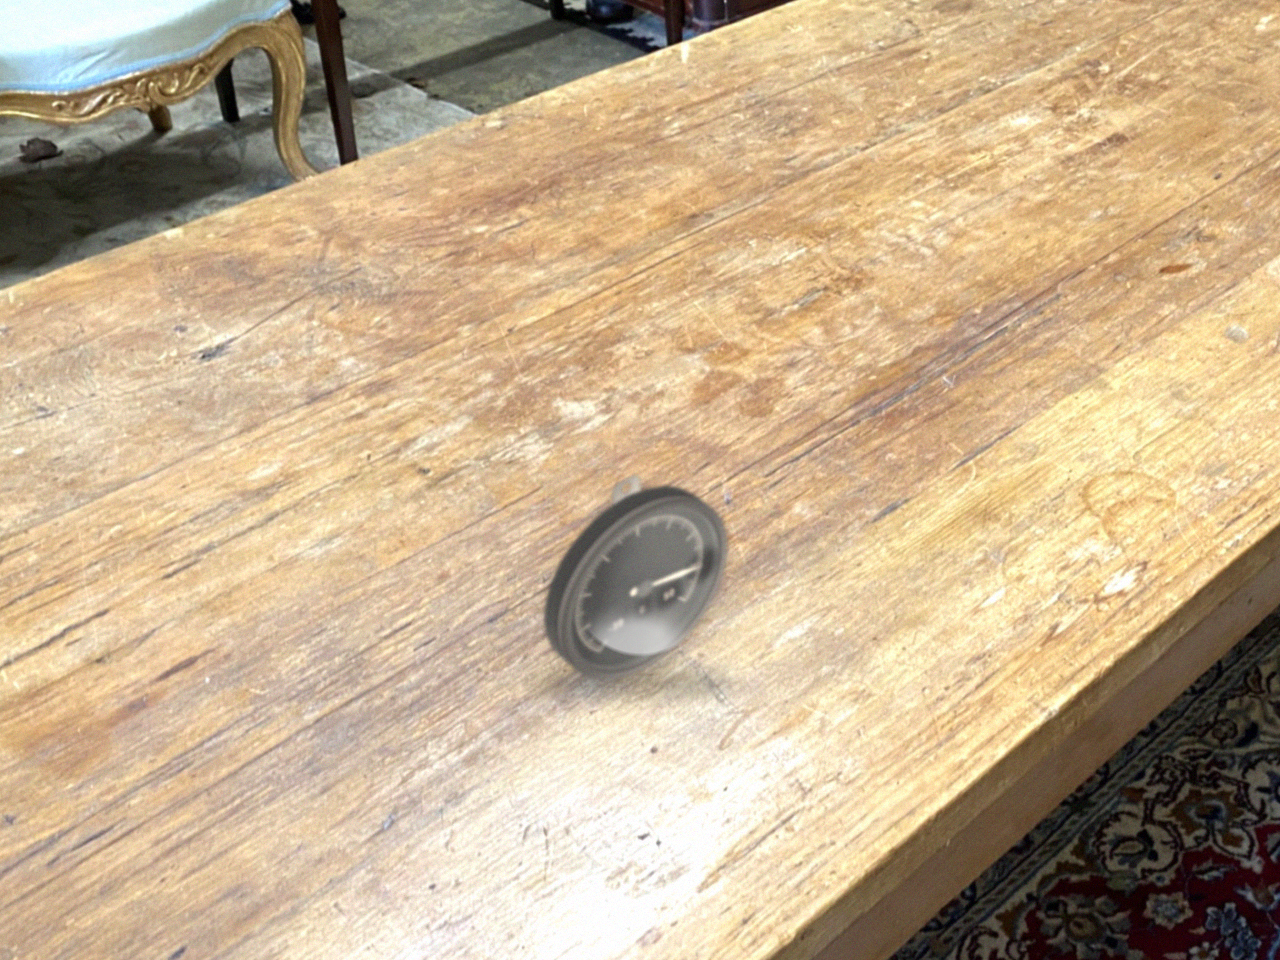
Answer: 40 (°C)
